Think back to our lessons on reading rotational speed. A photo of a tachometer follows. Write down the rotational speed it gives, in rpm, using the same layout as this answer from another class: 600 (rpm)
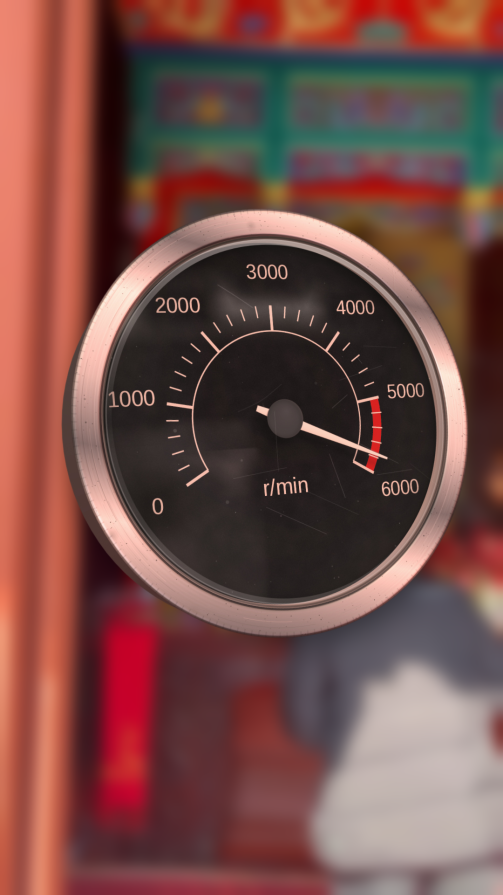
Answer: 5800 (rpm)
